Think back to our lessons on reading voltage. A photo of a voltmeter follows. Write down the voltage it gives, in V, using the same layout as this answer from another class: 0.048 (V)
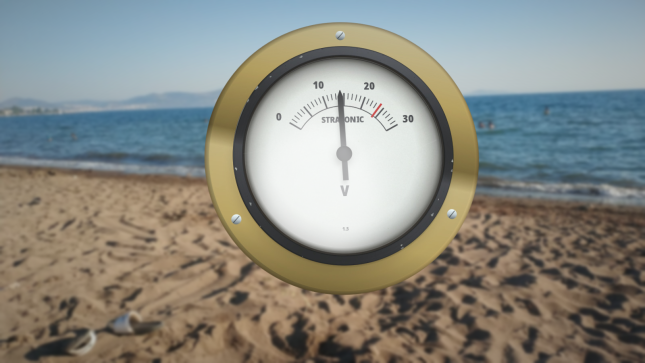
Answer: 14 (V)
